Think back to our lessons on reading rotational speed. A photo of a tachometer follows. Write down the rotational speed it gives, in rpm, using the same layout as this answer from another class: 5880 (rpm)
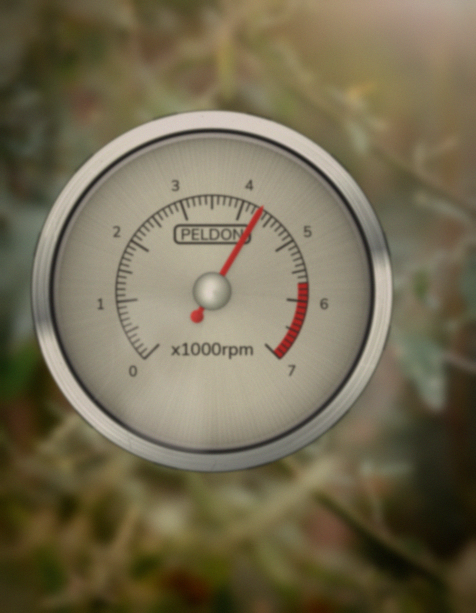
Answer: 4300 (rpm)
